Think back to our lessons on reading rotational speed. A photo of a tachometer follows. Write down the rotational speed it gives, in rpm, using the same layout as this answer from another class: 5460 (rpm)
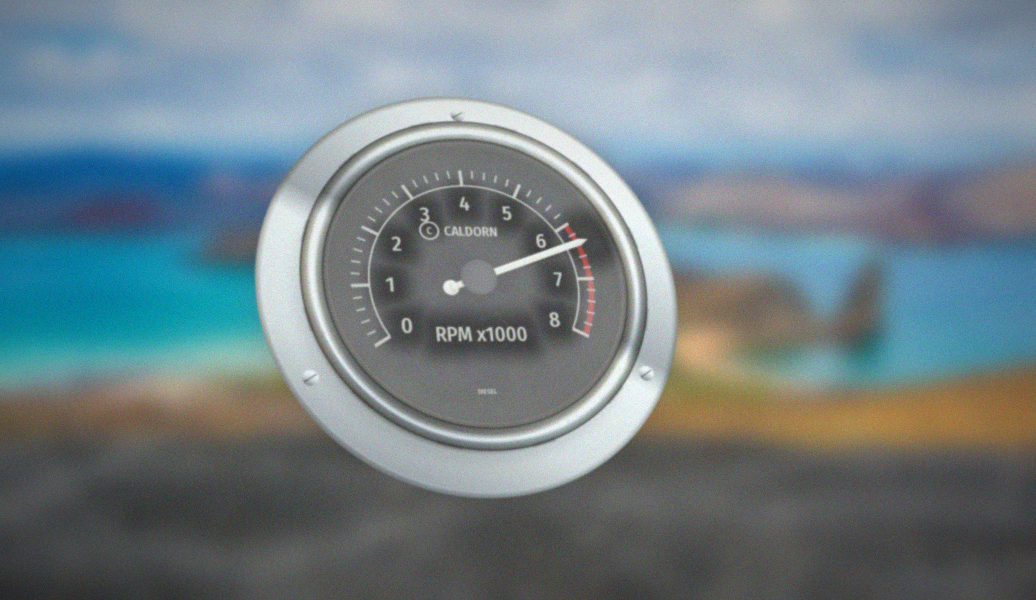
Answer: 6400 (rpm)
